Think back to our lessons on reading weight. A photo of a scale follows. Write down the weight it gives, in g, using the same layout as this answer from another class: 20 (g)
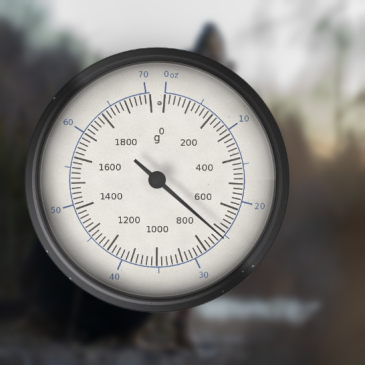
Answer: 720 (g)
